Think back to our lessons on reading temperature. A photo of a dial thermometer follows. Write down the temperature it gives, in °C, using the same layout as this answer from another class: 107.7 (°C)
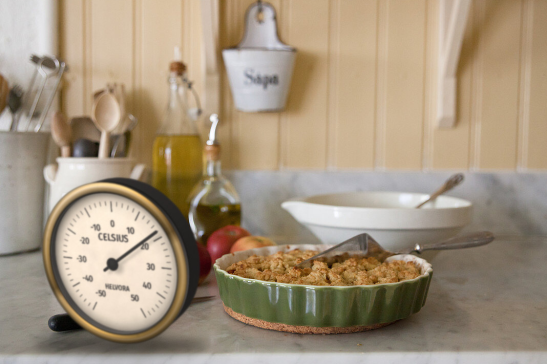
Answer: 18 (°C)
